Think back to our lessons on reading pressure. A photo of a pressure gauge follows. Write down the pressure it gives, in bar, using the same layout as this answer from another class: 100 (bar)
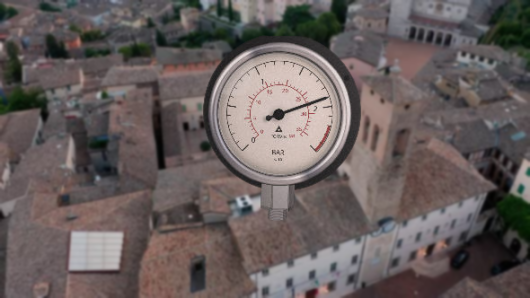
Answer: 1.9 (bar)
